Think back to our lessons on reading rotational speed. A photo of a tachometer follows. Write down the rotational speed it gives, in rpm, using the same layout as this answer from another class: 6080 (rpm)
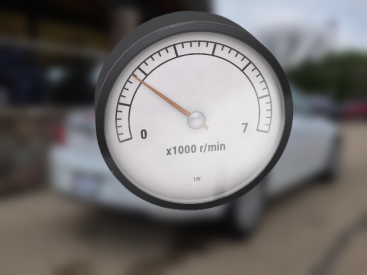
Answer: 1800 (rpm)
